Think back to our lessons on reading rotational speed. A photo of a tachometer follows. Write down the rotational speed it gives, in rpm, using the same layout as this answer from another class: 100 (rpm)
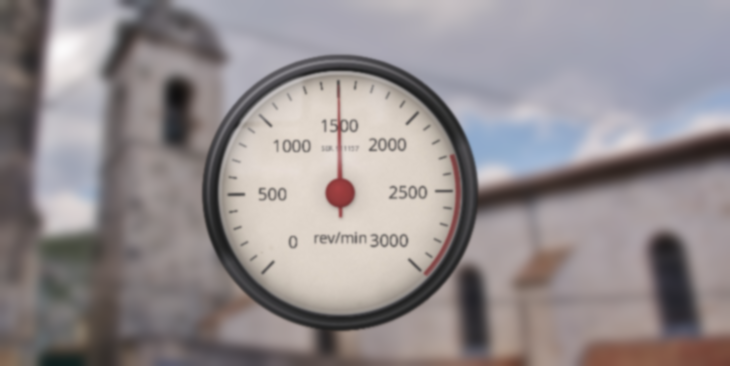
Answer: 1500 (rpm)
